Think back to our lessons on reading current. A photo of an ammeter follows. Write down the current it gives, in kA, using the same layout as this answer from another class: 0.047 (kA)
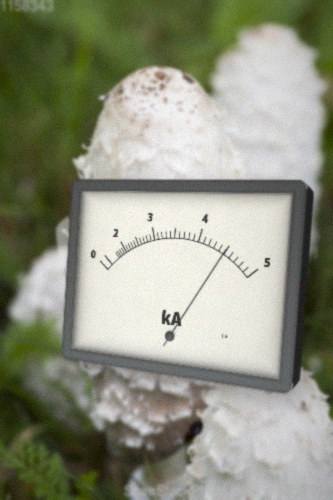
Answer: 4.5 (kA)
